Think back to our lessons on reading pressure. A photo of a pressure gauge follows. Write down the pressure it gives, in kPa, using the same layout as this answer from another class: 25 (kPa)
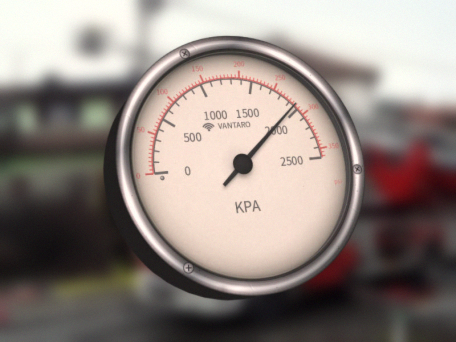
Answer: 1950 (kPa)
